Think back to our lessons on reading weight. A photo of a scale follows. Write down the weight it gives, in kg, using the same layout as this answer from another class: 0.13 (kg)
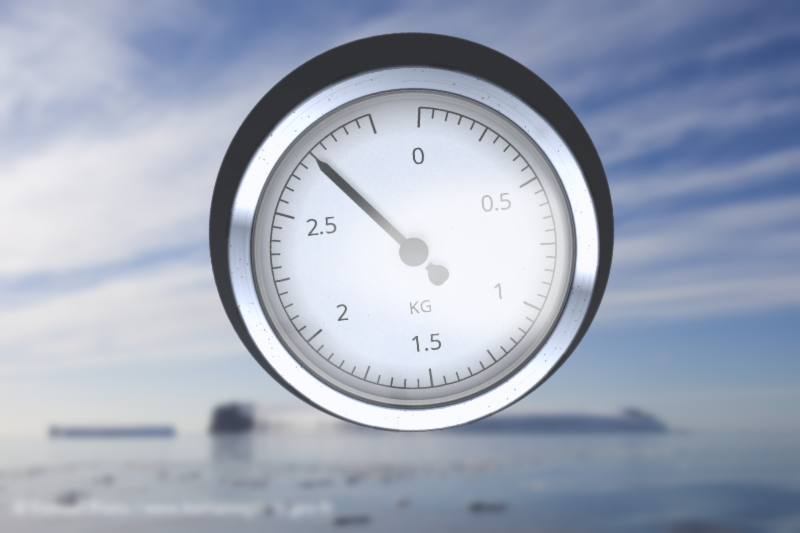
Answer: 2.75 (kg)
